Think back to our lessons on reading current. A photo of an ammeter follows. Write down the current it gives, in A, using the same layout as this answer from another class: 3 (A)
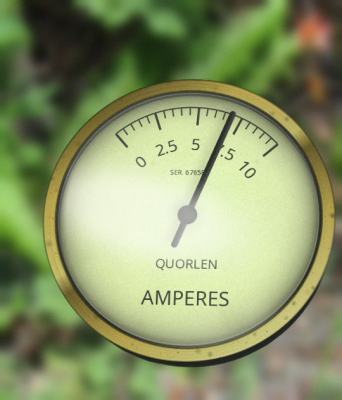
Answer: 7 (A)
